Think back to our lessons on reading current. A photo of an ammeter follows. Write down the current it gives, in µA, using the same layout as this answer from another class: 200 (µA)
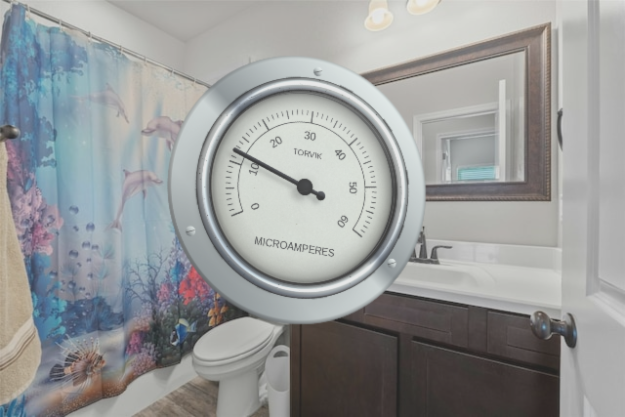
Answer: 12 (µA)
